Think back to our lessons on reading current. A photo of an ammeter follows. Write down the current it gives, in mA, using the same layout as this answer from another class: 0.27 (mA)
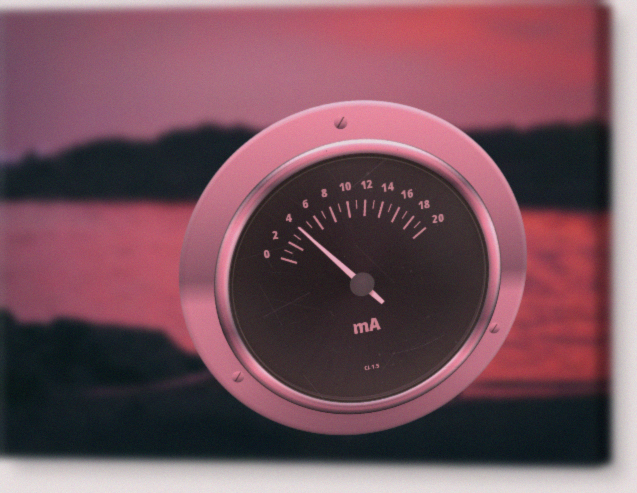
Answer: 4 (mA)
